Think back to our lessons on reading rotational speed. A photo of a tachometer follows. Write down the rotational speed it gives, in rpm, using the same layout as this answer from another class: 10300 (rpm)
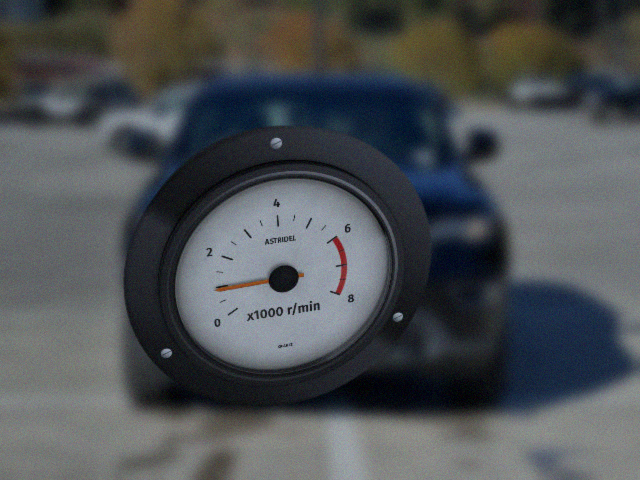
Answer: 1000 (rpm)
